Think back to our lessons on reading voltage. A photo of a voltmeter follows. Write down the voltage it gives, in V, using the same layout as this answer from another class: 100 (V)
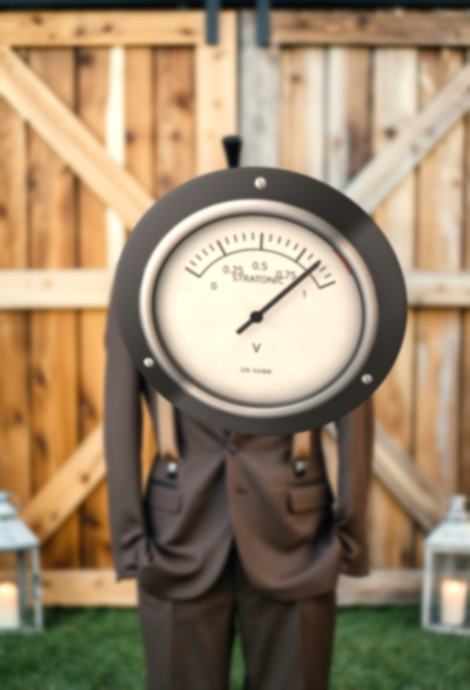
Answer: 0.85 (V)
